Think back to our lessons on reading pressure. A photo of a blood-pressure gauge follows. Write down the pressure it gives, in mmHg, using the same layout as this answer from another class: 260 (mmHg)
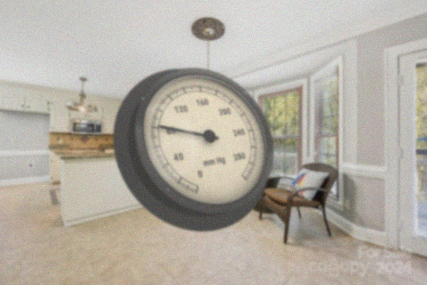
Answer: 80 (mmHg)
